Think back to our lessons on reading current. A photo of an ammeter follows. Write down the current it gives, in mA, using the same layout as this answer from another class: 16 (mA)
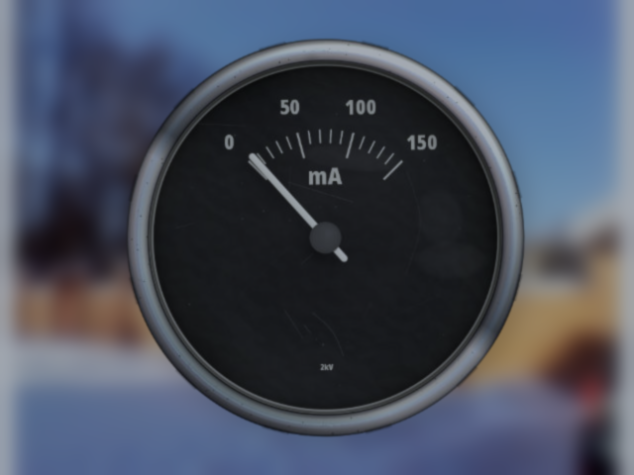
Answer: 5 (mA)
